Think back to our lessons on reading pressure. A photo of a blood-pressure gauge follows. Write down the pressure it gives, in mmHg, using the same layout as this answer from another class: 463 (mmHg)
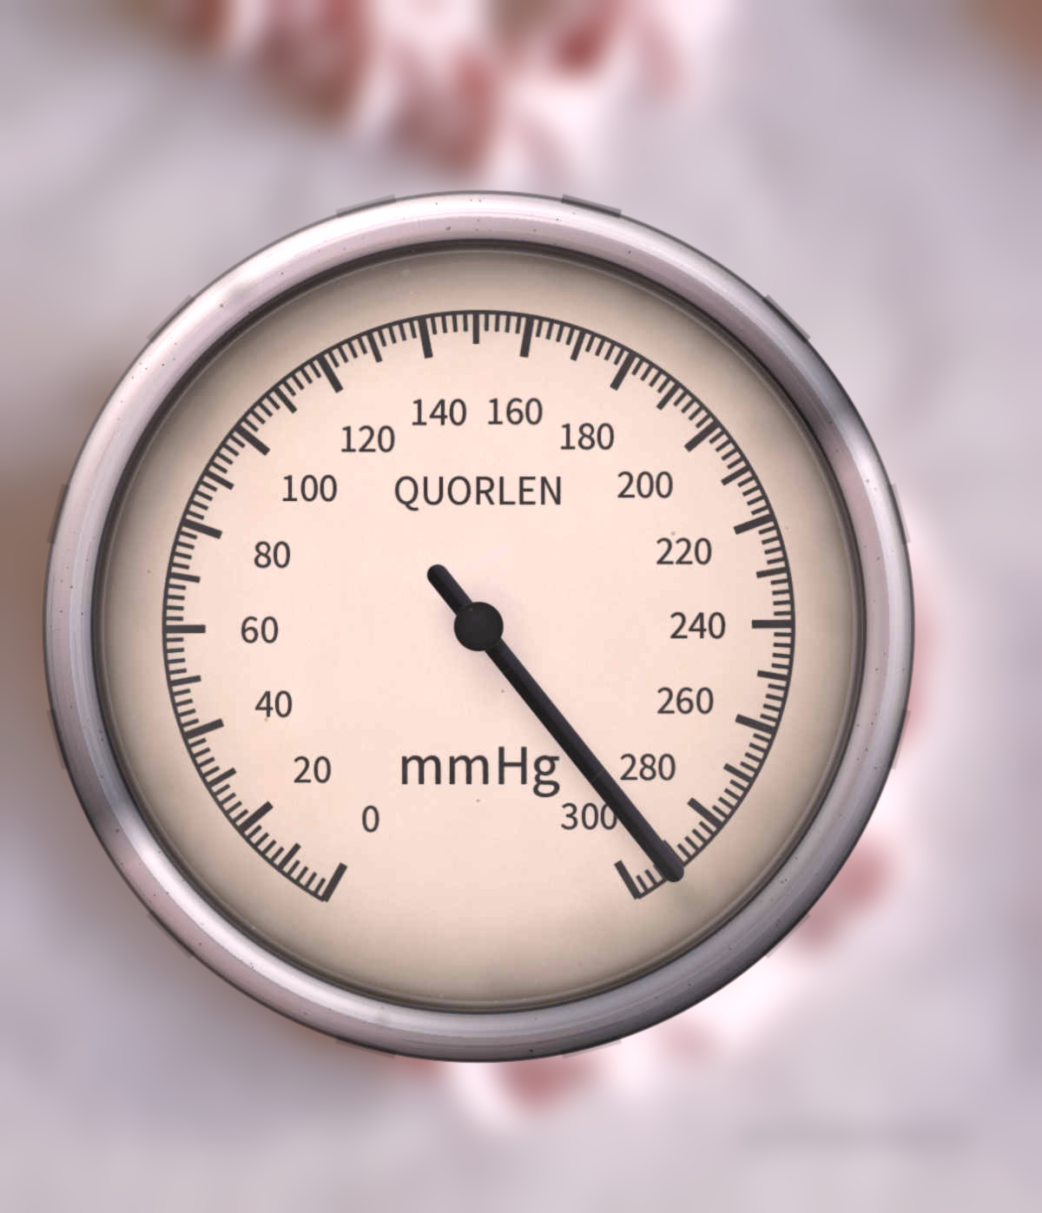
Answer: 292 (mmHg)
